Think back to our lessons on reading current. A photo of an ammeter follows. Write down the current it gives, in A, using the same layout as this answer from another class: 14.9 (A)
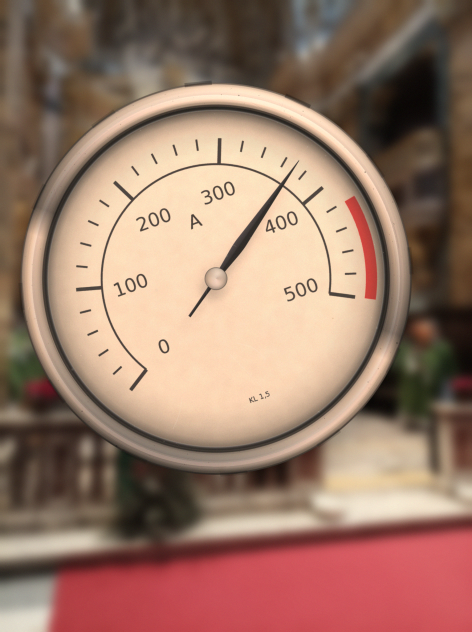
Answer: 370 (A)
